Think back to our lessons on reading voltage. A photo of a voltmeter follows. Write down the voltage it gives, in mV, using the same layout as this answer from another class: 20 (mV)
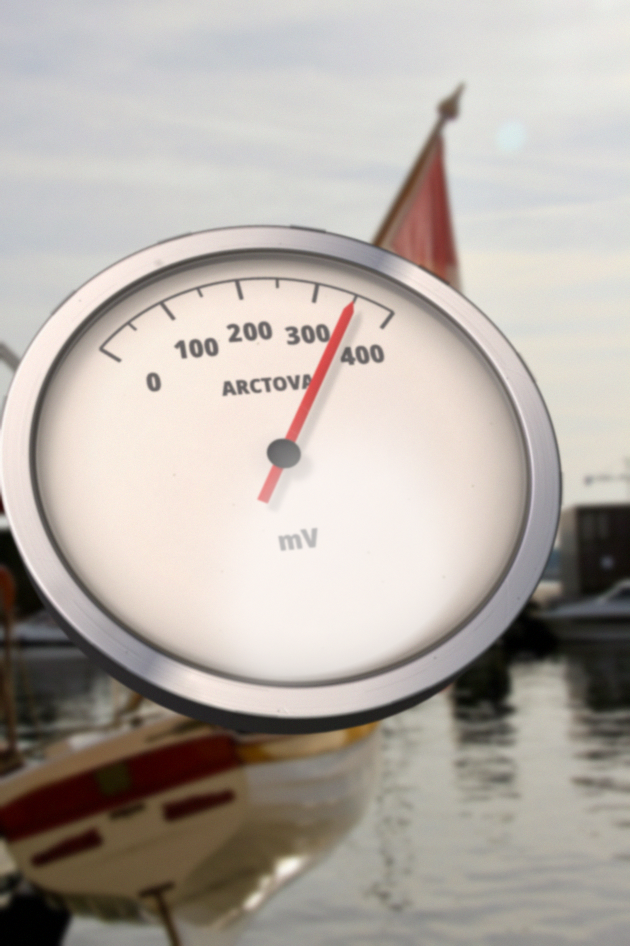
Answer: 350 (mV)
